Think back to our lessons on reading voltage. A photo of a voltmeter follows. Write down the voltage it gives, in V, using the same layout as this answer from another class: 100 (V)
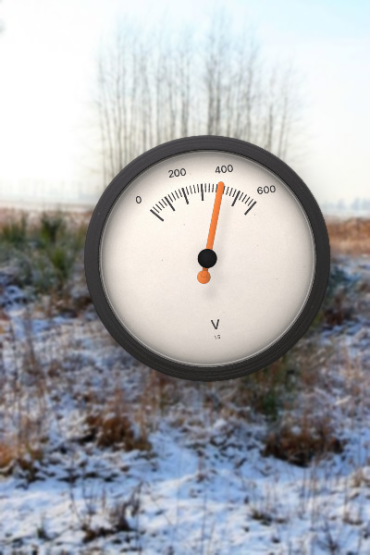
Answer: 400 (V)
